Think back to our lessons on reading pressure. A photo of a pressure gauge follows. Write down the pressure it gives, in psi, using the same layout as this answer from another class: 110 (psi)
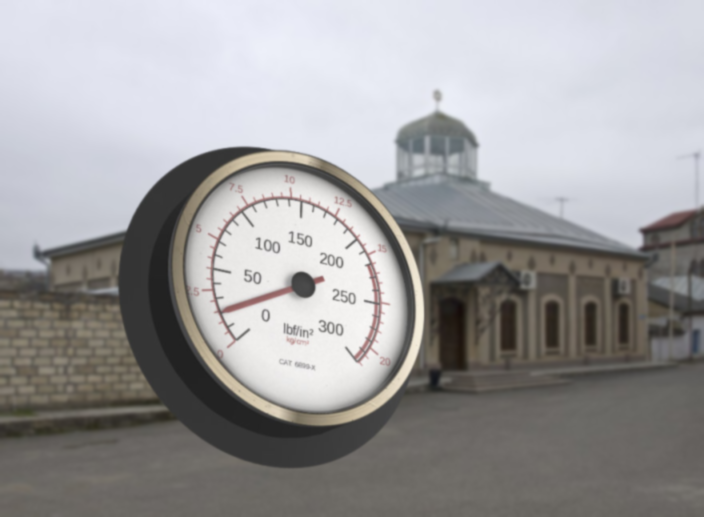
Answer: 20 (psi)
